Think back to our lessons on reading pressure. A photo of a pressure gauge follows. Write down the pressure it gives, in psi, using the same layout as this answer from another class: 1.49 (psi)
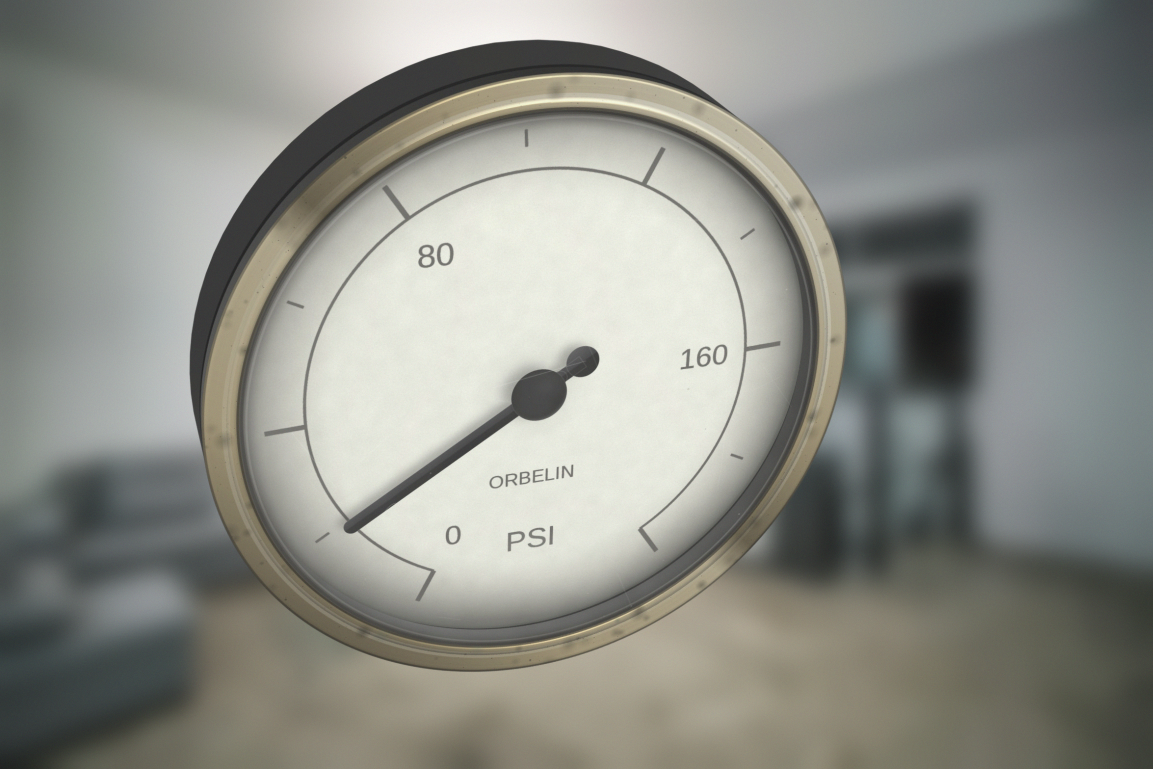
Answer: 20 (psi)
